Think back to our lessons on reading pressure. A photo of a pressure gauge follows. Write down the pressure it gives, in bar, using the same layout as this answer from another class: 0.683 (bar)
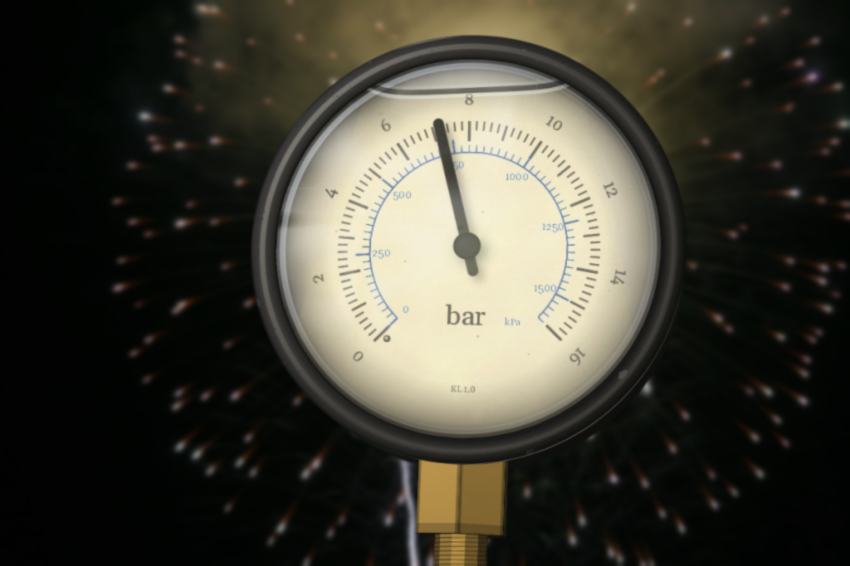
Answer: 7.2 (bar)
